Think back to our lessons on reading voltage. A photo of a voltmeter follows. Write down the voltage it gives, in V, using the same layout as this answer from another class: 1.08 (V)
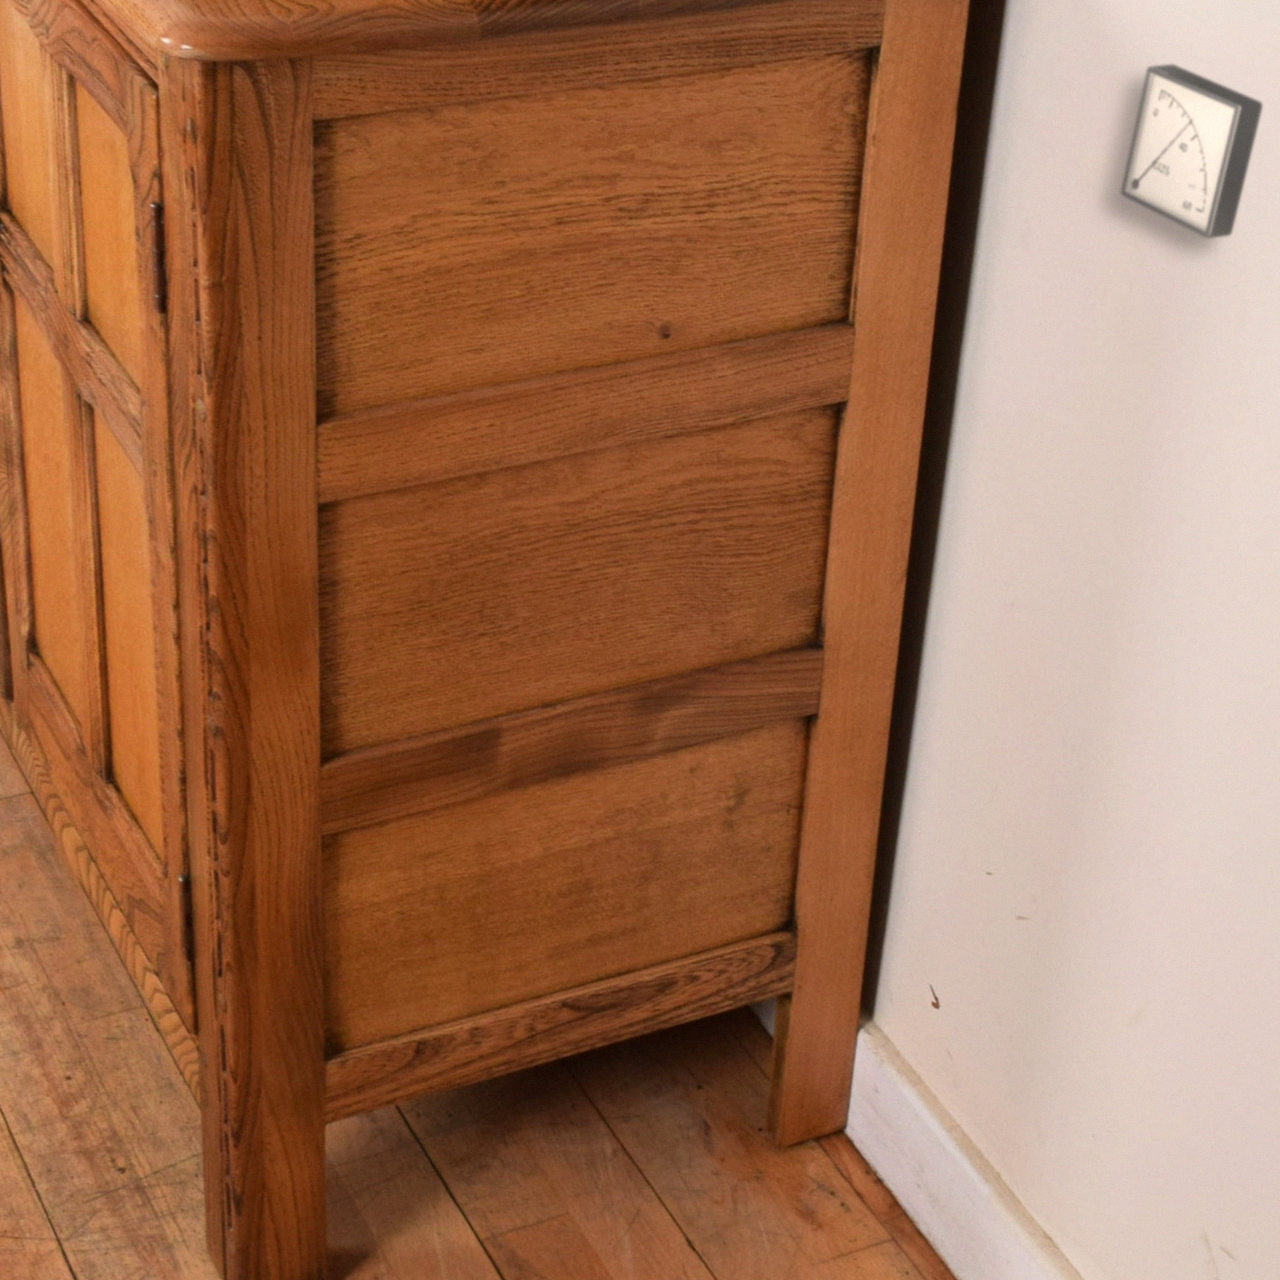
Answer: 35 (V)
